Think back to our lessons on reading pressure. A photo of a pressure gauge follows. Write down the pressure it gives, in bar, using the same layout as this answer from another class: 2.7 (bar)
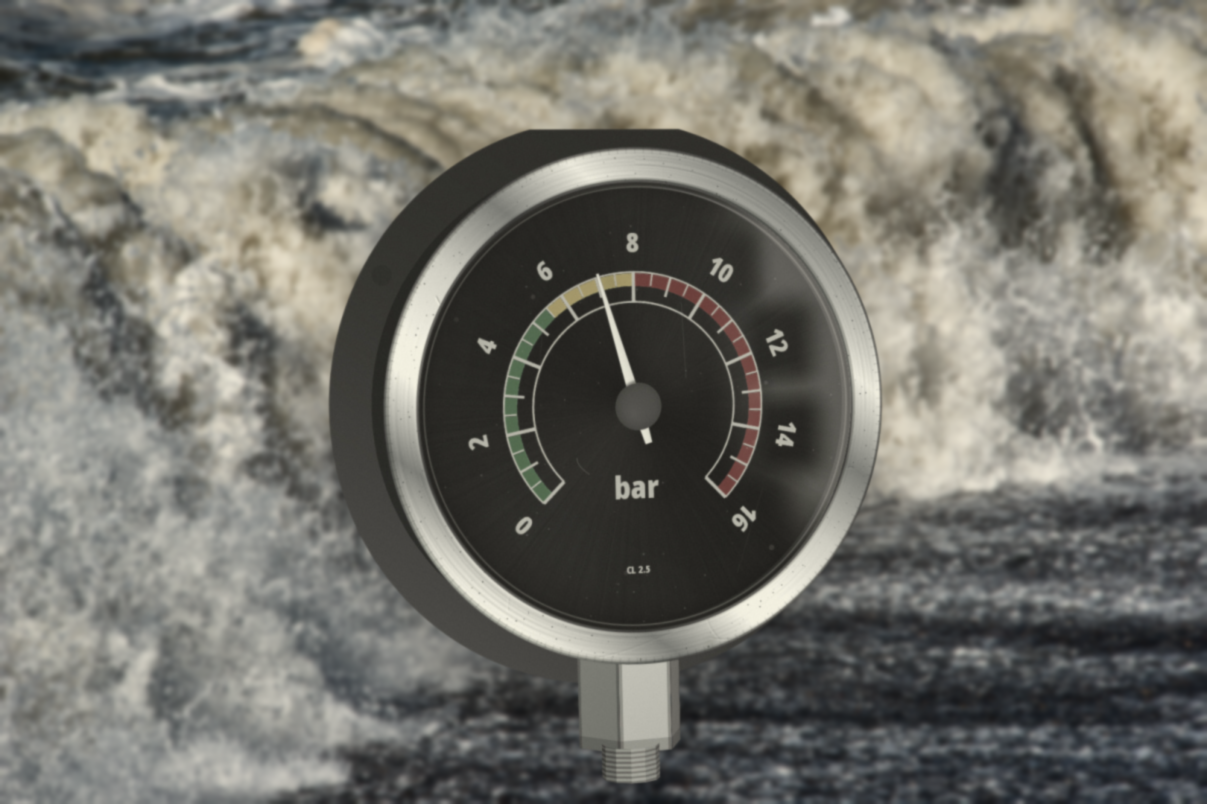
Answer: 7 (bar)
